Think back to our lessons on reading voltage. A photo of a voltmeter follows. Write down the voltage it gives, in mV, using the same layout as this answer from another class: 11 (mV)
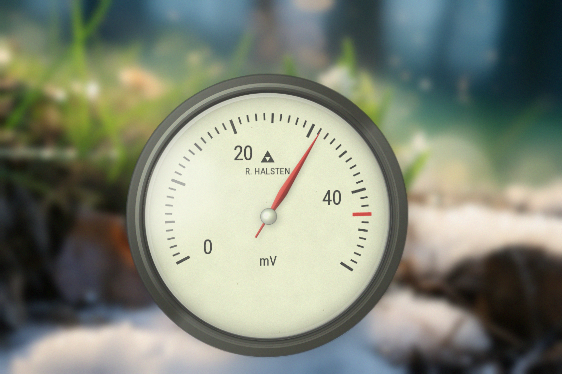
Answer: 31 (mV)
